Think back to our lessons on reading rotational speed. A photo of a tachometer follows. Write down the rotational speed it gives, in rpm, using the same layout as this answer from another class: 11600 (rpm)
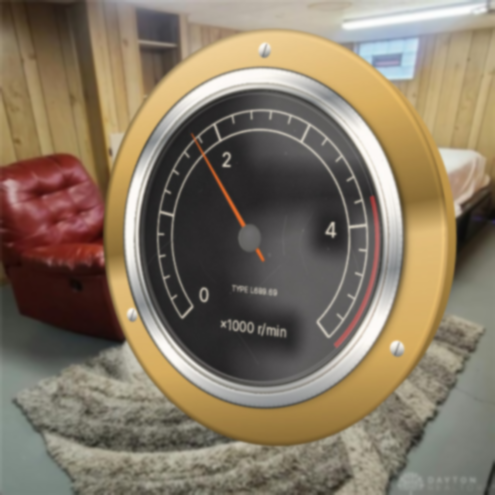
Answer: 1800 (rpm)
